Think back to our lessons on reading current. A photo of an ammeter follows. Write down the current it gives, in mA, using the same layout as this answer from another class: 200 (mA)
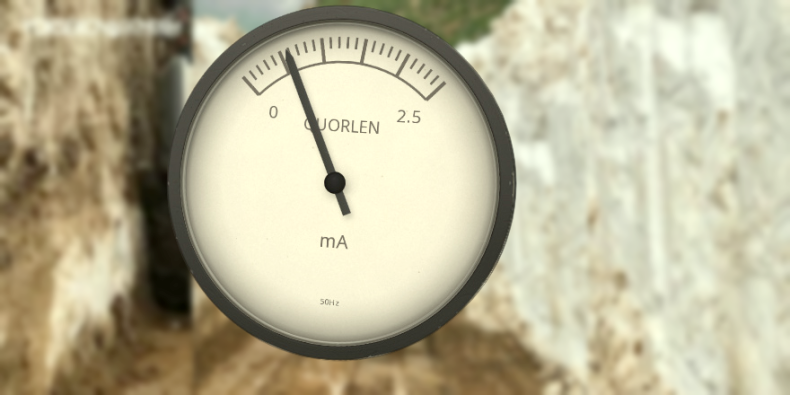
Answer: 0.6 (mA)
